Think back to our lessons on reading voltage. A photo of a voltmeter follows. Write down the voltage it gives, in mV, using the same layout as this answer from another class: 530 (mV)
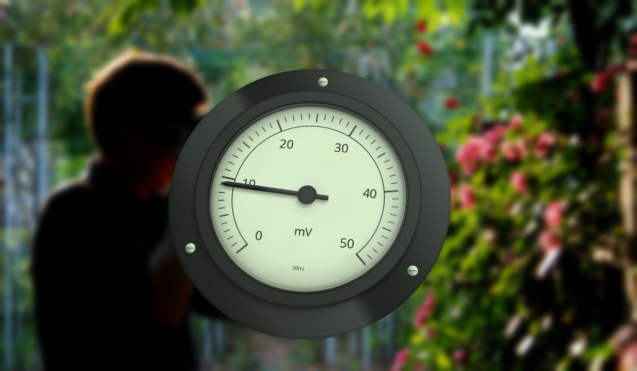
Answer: 9 (mV)
